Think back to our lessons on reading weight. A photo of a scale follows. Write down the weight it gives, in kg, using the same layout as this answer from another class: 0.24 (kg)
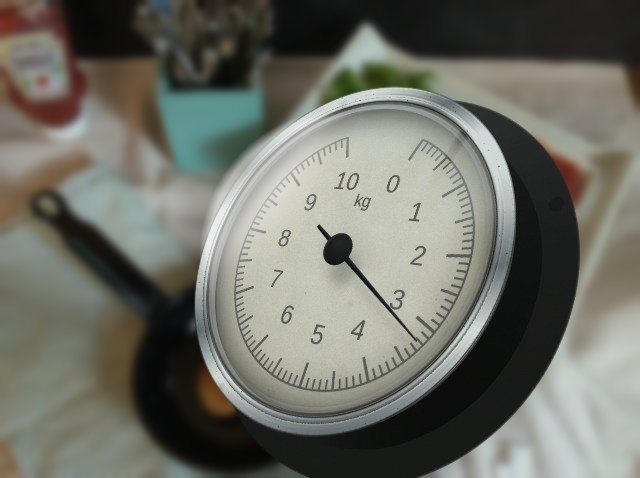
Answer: 3.2 (kg)
